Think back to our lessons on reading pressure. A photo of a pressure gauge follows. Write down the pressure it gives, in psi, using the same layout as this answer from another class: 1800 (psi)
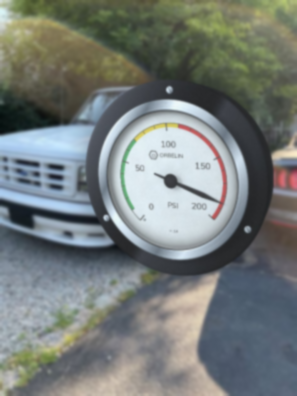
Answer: 185 (psi)
